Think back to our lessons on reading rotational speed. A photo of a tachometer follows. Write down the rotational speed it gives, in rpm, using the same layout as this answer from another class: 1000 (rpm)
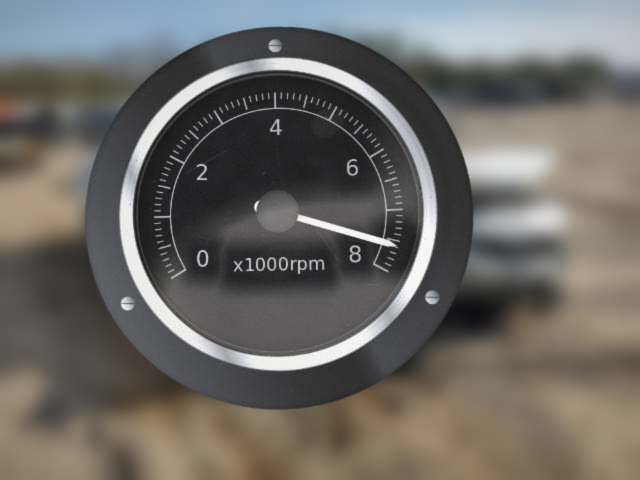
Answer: 7600 (rpm)
